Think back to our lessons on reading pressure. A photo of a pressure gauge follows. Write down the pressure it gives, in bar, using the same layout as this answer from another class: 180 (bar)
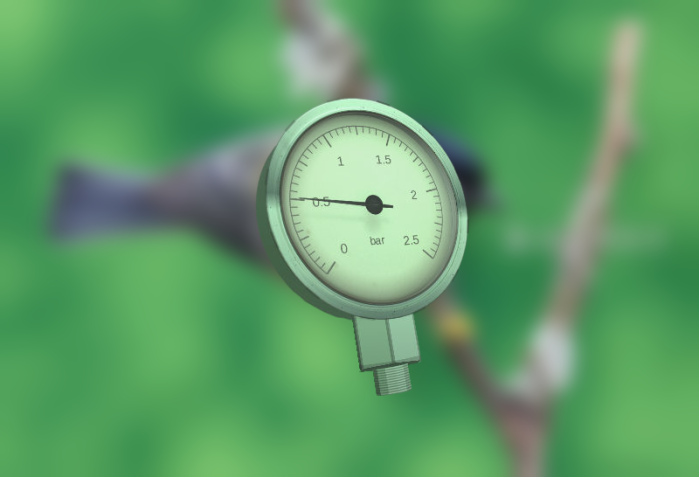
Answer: 0.5 (bar)
